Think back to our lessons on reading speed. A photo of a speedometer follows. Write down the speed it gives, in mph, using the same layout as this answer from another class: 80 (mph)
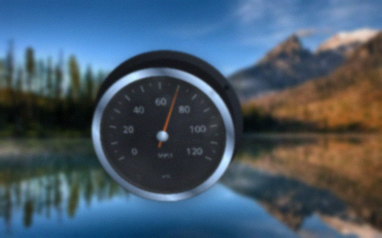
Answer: 70 (mph)
